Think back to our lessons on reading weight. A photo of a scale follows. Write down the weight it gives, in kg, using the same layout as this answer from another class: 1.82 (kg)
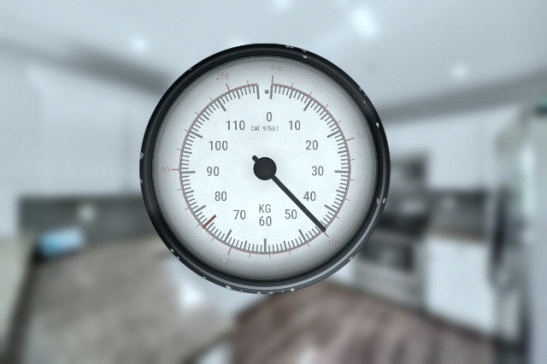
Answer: 45 (kg)
